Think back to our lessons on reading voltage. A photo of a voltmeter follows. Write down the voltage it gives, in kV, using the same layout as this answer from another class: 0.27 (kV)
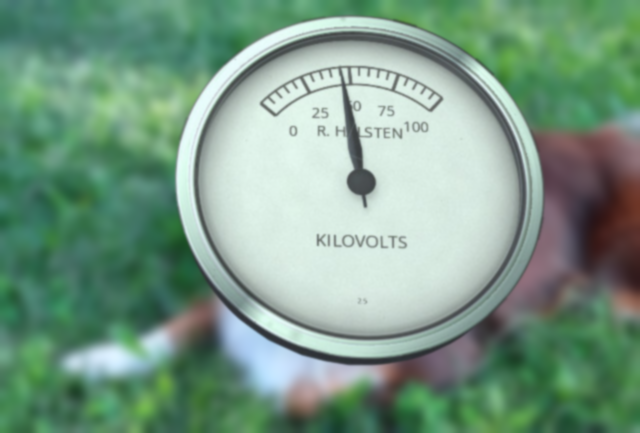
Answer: 45 (kV)
